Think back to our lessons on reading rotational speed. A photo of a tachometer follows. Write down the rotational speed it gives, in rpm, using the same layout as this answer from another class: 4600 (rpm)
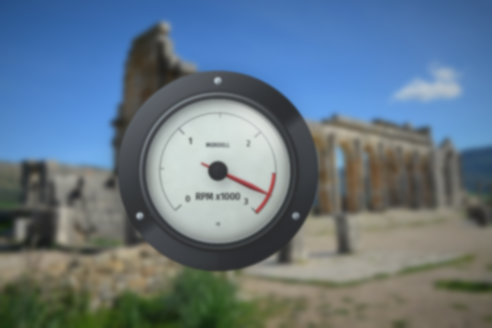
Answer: 2750 (rpm)
